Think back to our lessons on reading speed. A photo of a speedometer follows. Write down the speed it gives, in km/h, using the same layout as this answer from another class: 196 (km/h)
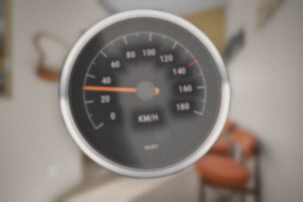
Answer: 30 (km/h)
